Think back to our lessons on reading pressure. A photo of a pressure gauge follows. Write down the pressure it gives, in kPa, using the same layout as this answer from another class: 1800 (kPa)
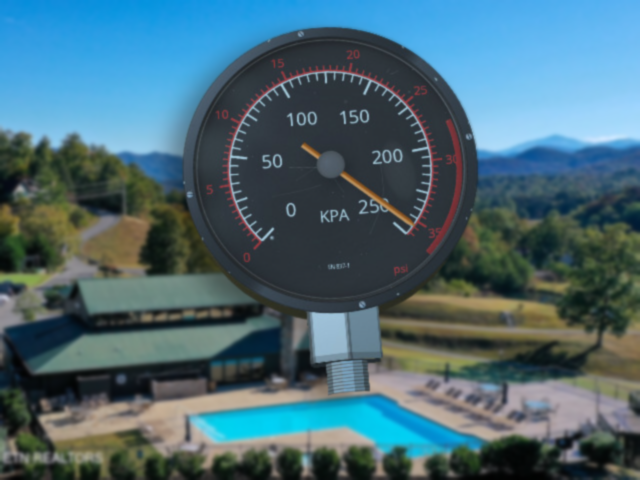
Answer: 245 (kPa)
